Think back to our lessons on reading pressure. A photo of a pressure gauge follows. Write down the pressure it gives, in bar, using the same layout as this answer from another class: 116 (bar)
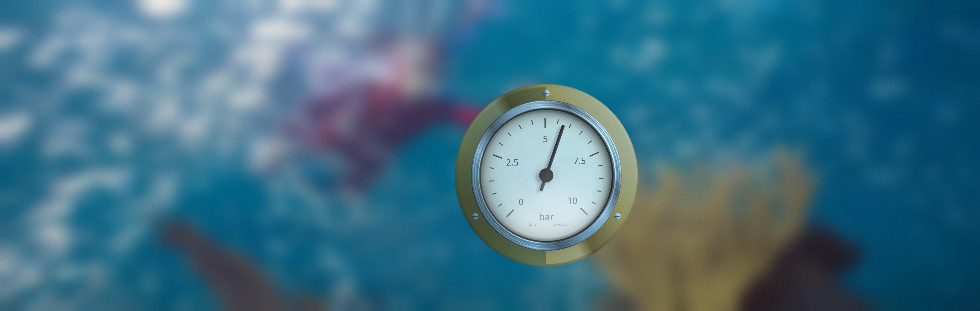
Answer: 5.75 (bar)
